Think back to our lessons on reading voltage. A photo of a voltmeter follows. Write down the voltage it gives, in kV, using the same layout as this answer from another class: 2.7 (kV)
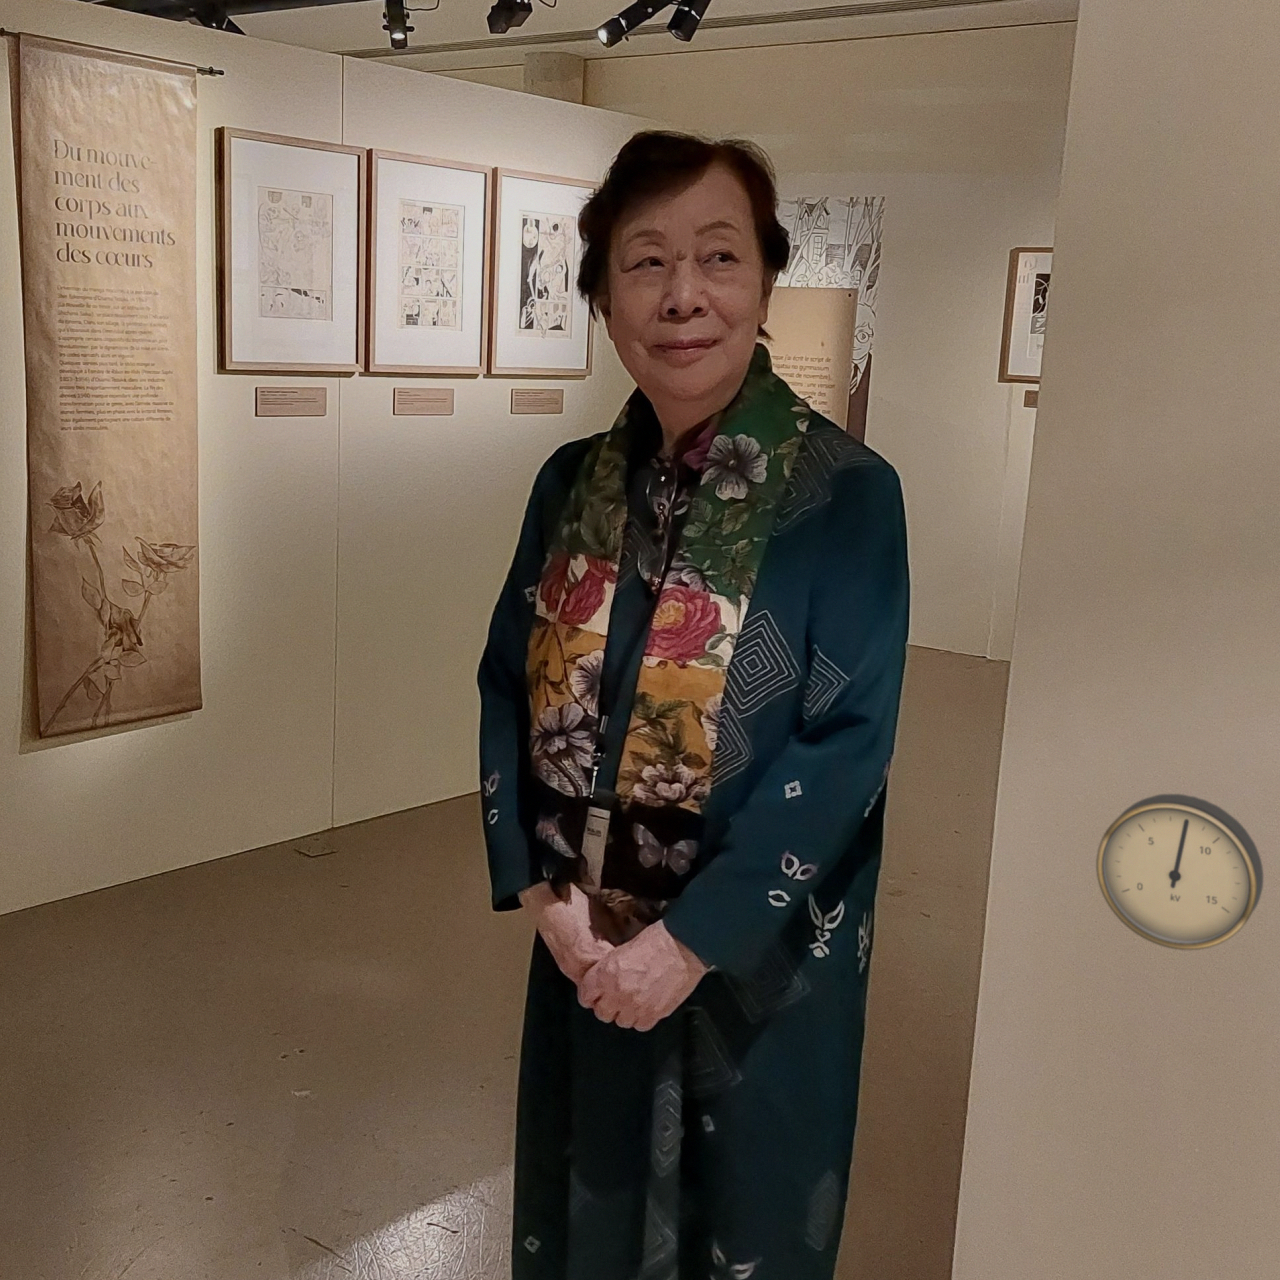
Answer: 8 (kV)
